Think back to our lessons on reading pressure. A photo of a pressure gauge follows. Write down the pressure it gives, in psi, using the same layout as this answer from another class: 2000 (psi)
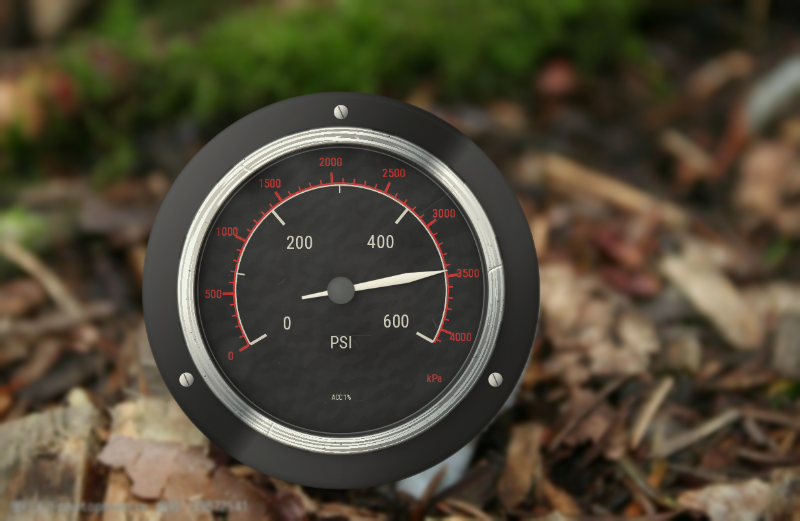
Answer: 500 (psi)
